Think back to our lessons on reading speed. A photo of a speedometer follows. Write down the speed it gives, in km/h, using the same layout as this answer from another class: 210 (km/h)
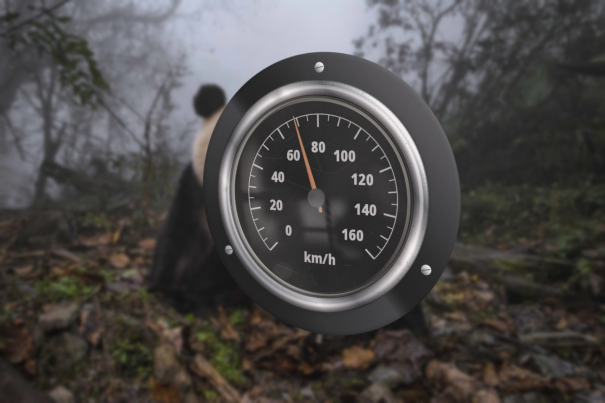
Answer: 70 (km/h)
